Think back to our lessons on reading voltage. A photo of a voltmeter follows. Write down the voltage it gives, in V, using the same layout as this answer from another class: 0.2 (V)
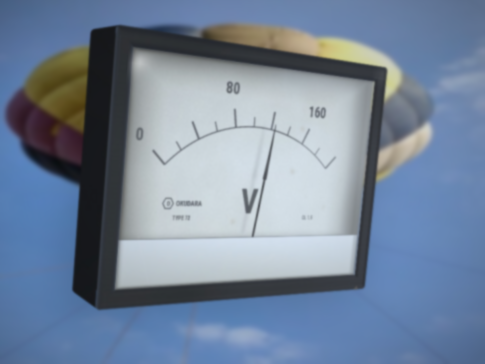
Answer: 120 (V)
